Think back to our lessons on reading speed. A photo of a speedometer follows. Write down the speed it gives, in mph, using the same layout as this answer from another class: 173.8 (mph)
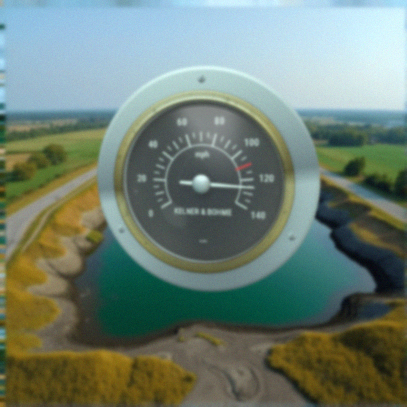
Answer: 125 (mph)
